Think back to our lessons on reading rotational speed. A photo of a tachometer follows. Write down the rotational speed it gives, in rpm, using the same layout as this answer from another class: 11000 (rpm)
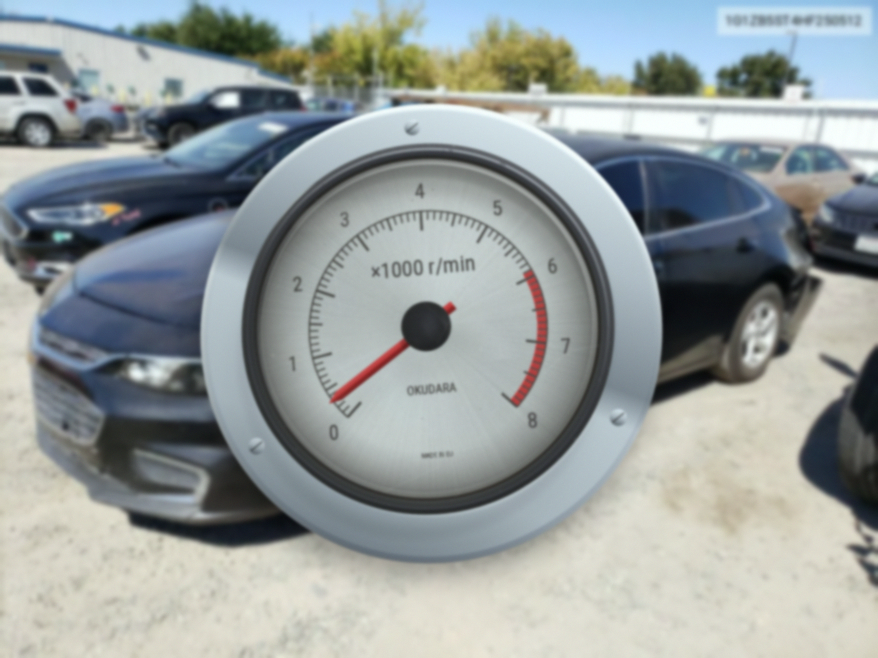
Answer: 300 (rpm)
